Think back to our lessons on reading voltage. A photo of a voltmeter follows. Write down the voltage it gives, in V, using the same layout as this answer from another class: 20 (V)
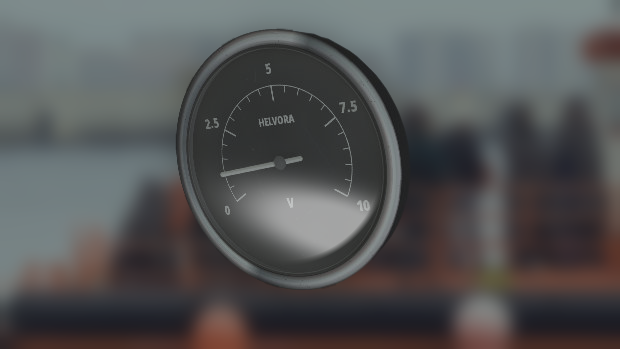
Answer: 1 (V)
